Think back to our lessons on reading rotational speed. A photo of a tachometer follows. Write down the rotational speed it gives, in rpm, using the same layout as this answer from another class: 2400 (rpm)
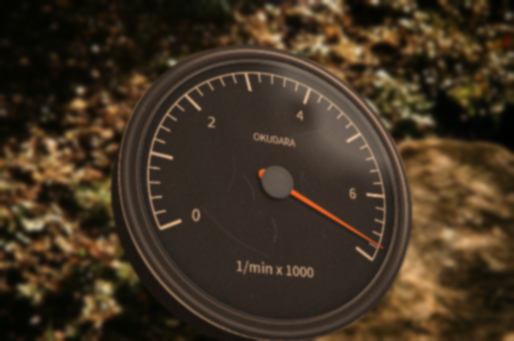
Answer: 6800 (rpm)
